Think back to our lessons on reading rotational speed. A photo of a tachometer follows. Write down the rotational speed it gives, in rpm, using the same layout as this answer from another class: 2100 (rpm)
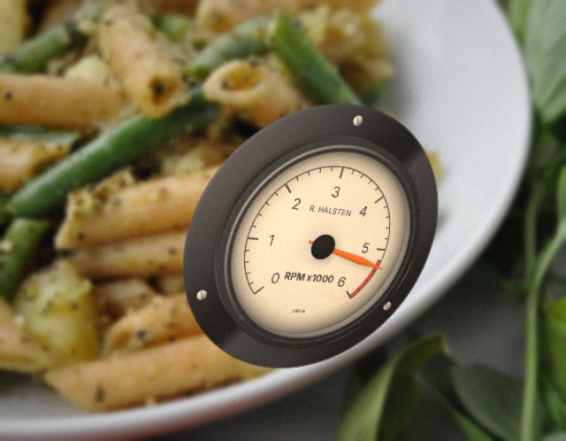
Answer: 5300 (rpm)
